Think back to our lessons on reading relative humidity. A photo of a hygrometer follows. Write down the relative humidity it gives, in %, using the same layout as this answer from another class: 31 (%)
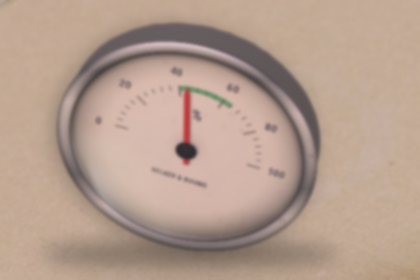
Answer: 44 (%)
